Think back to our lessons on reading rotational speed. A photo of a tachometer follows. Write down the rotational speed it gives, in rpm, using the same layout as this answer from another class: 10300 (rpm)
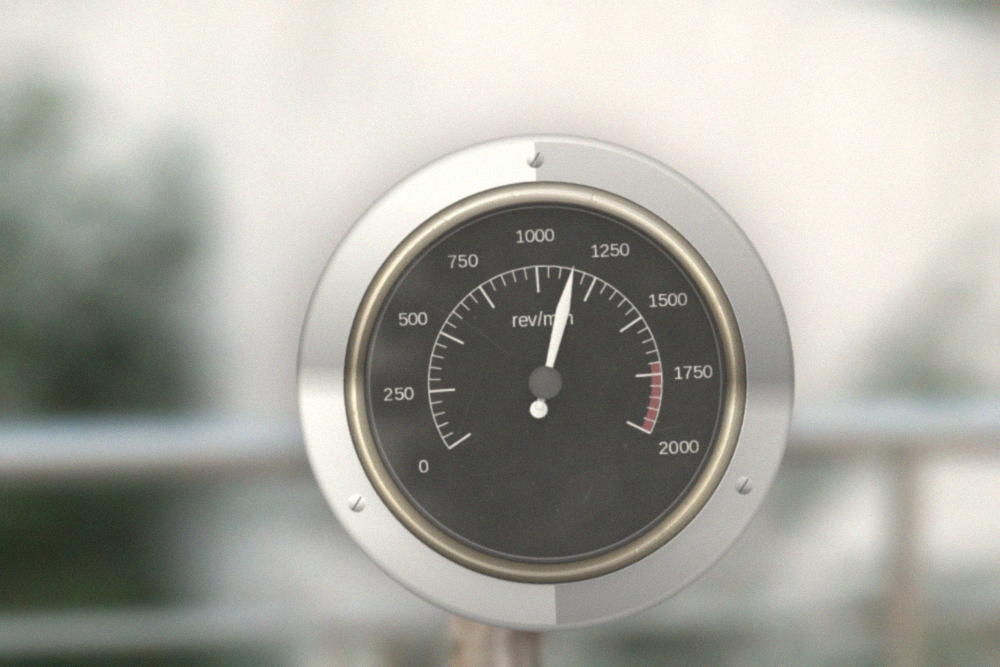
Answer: 1150 (rpm)
